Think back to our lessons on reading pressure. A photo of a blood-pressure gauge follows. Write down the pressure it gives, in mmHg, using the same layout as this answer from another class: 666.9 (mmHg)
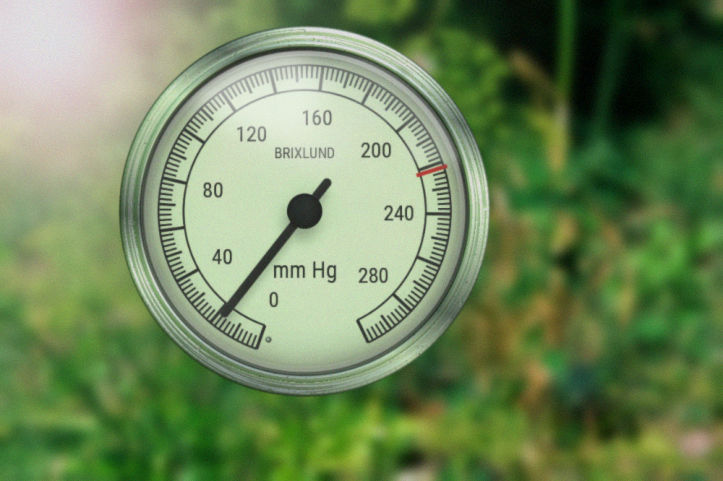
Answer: 18 (mmHg)
